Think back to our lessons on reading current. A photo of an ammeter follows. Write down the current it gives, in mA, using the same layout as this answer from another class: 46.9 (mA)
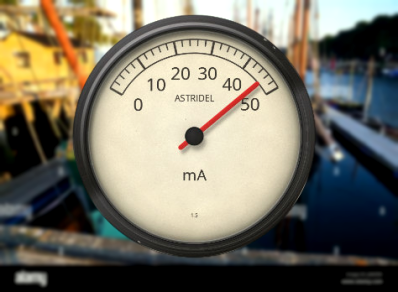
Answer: 46 (mA)
